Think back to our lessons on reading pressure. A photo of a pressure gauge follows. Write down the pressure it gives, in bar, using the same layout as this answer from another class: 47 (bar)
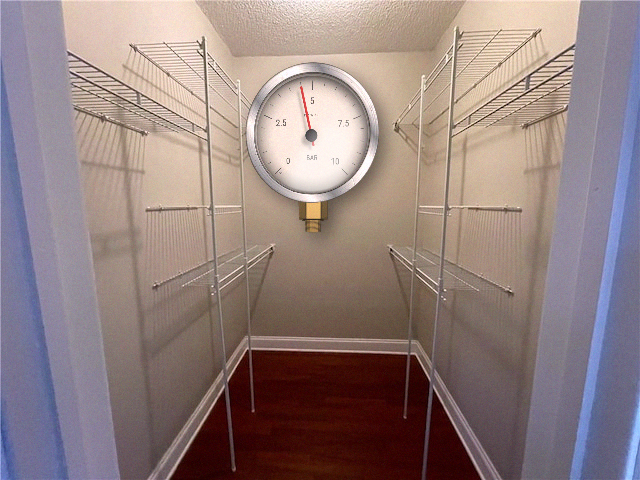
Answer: 4.5 (bar)
